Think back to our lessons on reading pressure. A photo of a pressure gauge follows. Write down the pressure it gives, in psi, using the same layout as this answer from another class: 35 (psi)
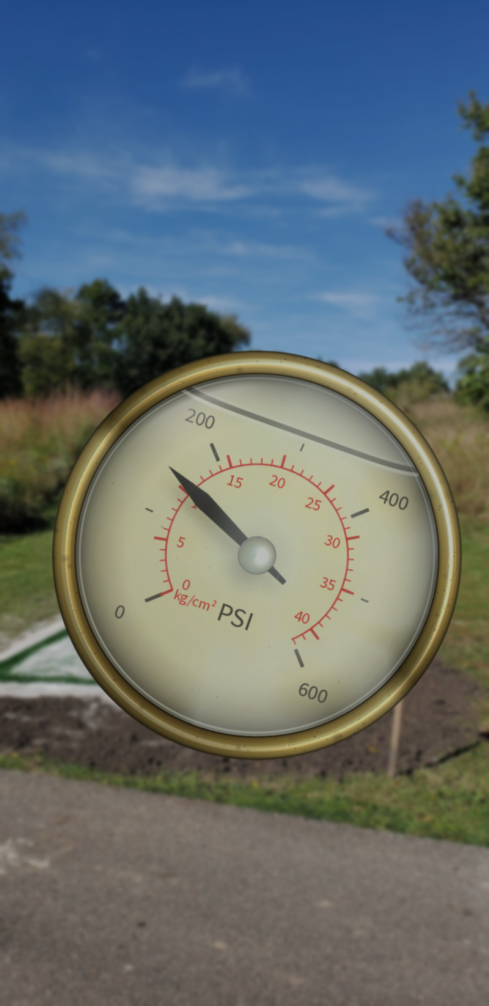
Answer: 150 (psi)
